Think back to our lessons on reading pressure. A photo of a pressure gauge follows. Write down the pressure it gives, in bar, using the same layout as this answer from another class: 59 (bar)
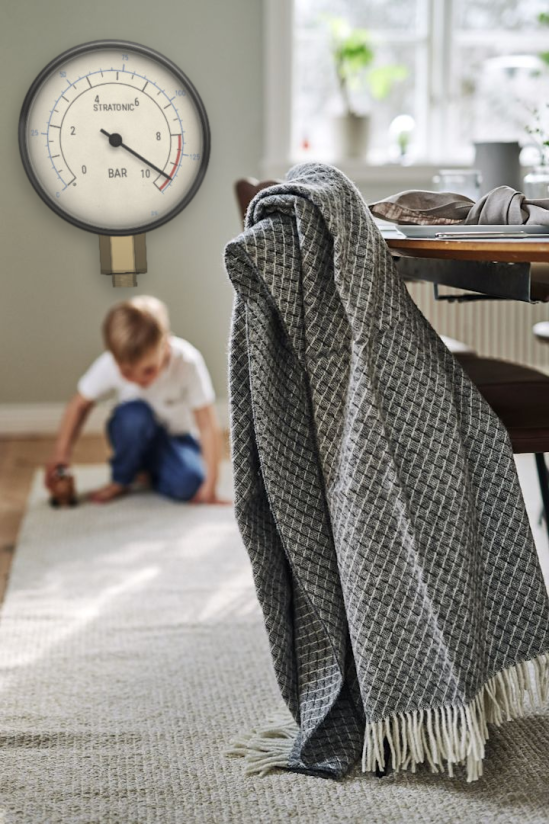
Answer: 9.5 (bar)
